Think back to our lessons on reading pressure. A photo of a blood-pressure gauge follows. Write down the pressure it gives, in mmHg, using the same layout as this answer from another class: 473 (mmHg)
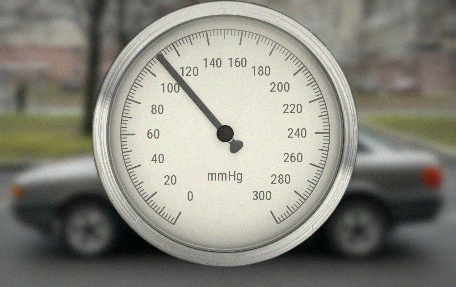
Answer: 110 (mmHg)
